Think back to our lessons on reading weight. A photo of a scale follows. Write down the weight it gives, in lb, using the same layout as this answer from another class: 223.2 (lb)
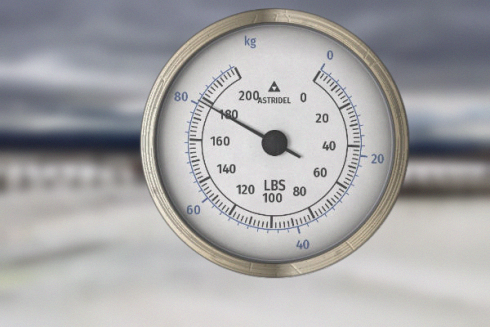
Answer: 178 (lb)
